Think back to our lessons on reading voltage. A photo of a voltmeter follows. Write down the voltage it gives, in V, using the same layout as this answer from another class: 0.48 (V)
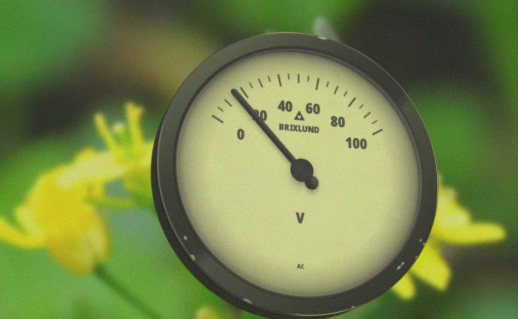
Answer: 15 (V)
